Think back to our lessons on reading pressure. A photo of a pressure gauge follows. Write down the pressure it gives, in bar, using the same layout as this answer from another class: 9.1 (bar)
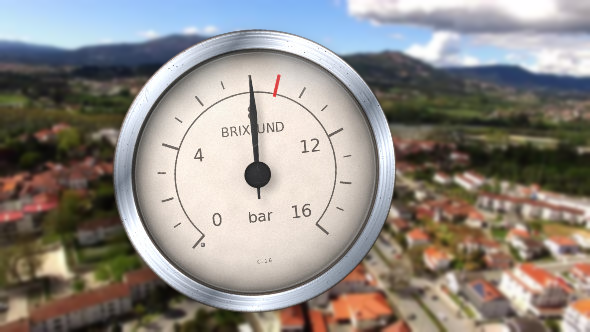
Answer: 8 (bar)
